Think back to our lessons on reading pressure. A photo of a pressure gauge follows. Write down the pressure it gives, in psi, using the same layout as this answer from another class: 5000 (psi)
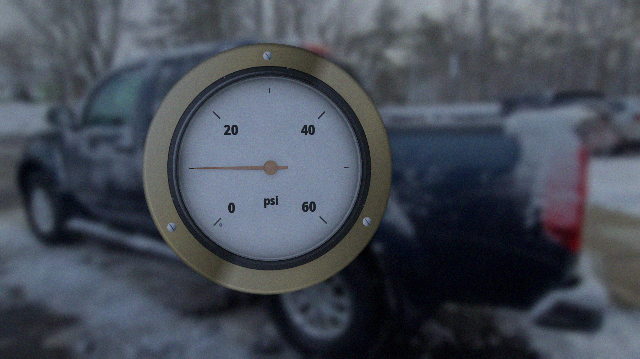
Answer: 10 (psi)
